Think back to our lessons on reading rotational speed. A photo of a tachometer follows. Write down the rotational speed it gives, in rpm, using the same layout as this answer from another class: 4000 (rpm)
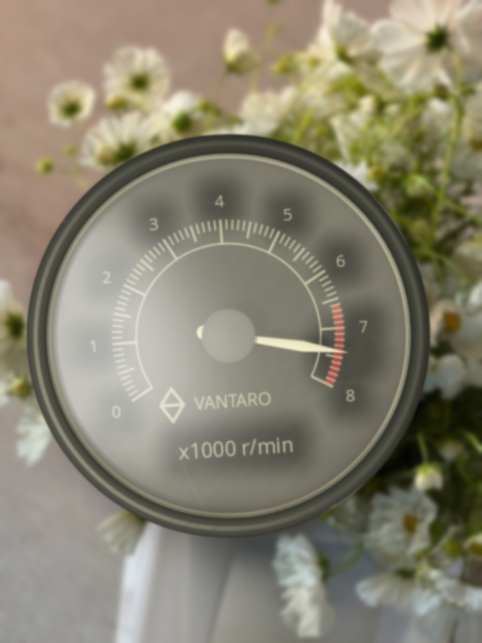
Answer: 7400 (rpm)
